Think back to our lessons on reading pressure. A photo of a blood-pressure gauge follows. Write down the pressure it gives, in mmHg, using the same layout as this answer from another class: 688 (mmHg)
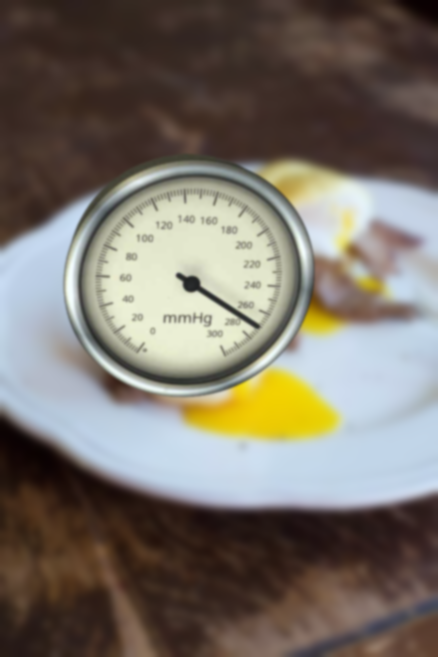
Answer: 270 (mmHg)
